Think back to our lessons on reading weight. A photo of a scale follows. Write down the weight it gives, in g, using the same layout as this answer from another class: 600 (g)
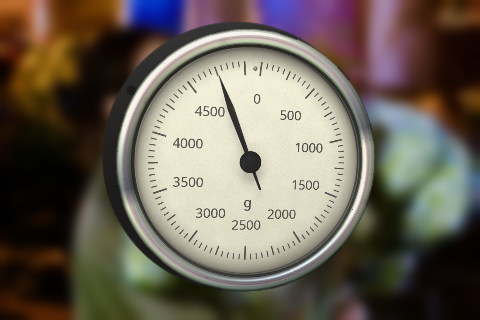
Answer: 4750 (g)
